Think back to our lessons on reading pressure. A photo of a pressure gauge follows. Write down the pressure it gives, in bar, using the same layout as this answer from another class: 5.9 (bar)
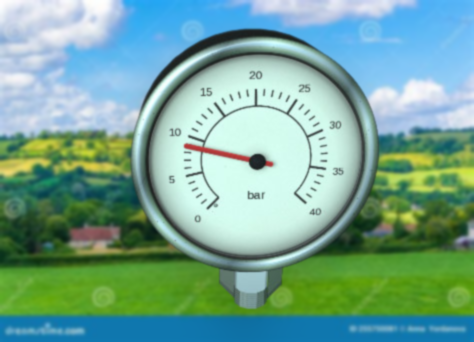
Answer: 9 (bar)
